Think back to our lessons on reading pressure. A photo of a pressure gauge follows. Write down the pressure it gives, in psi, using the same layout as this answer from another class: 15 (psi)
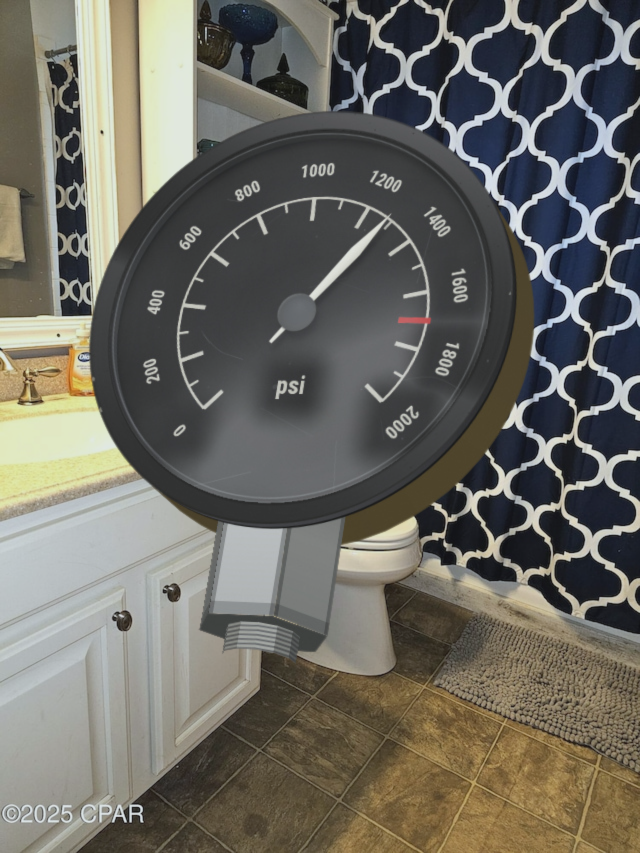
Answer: 1300 (psi)
